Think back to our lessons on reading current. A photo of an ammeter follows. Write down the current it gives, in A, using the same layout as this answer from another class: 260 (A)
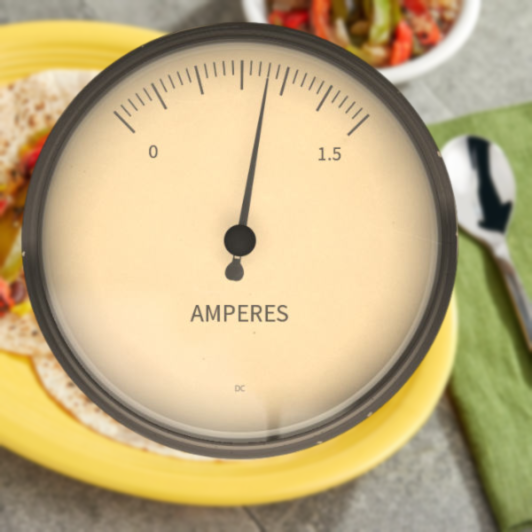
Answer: 0.9 (A)
